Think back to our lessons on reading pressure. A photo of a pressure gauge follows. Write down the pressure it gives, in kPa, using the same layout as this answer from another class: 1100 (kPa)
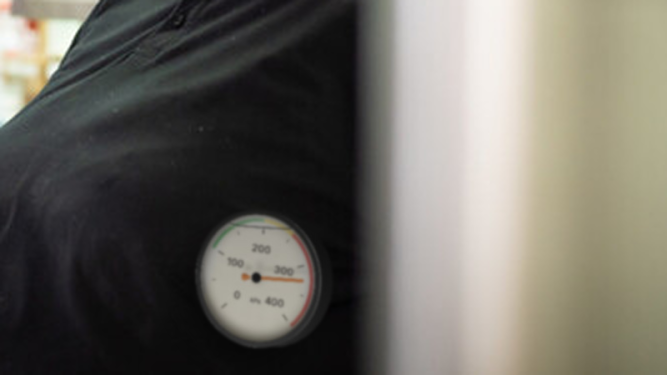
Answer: 325 (kPa)
